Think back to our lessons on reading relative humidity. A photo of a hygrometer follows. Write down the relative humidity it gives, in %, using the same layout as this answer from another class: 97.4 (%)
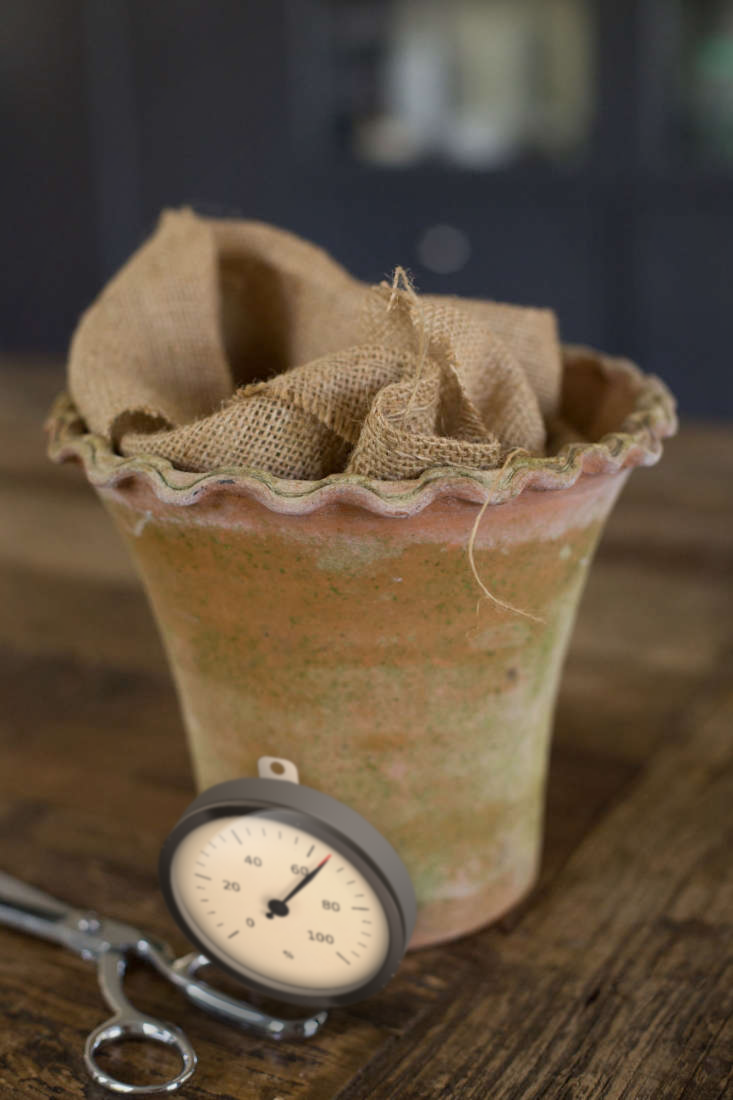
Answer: 64 (%)
